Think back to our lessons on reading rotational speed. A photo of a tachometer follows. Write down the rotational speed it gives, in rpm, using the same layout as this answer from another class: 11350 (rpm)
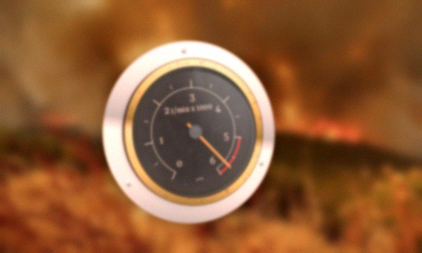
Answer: 5750 (rpm)
